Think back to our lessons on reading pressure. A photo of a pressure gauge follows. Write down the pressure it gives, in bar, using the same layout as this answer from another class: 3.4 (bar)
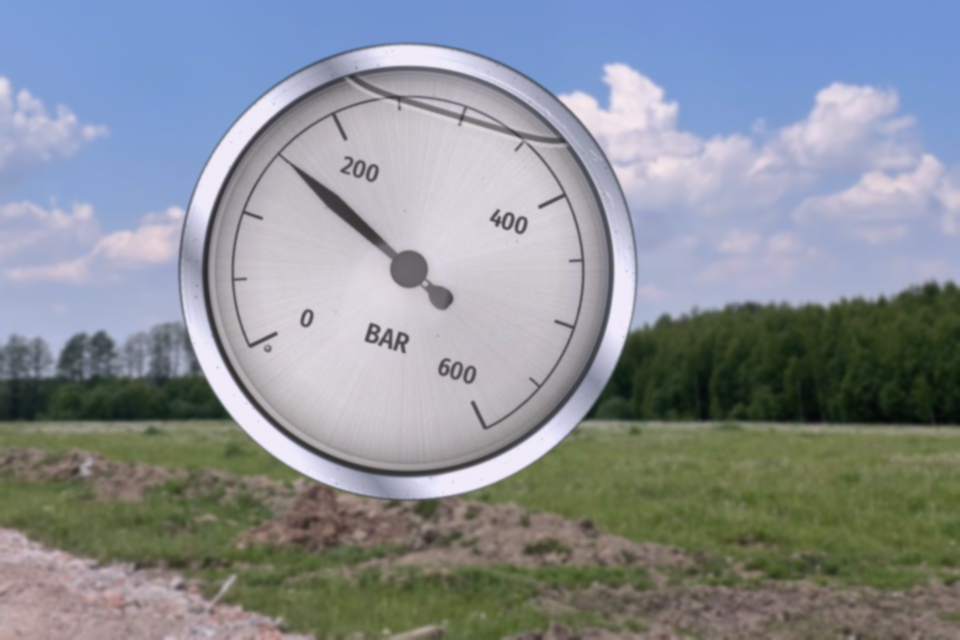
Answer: 150 (bar)
